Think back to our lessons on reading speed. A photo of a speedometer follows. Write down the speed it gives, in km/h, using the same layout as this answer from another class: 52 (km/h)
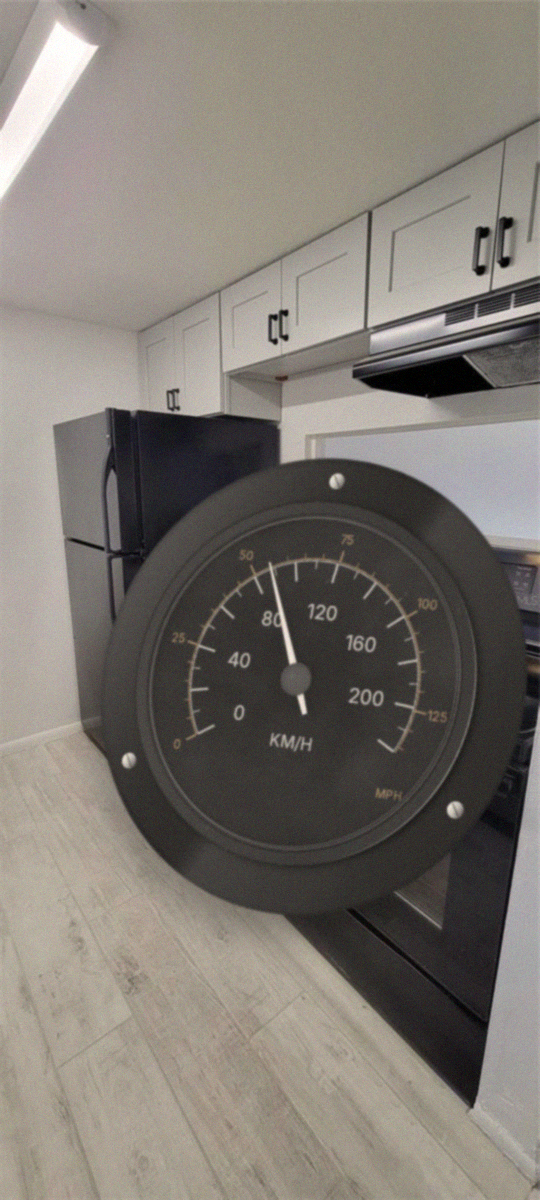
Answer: 90 (km/h)
